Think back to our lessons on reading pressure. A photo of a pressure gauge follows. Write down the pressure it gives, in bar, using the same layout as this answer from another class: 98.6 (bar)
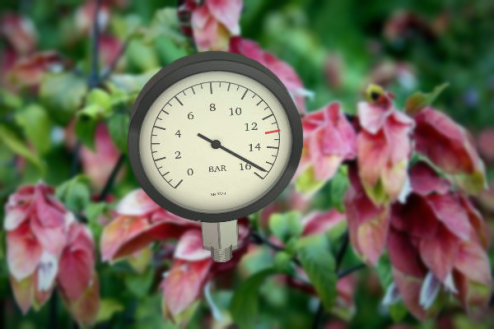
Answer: 15.5 (bar)
